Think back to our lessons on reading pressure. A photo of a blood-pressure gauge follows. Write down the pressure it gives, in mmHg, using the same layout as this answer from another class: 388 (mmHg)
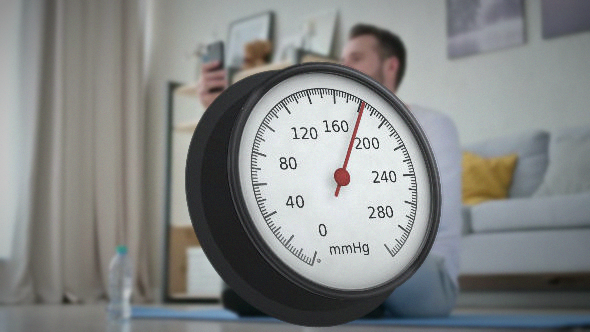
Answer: 180 (mmHg)
